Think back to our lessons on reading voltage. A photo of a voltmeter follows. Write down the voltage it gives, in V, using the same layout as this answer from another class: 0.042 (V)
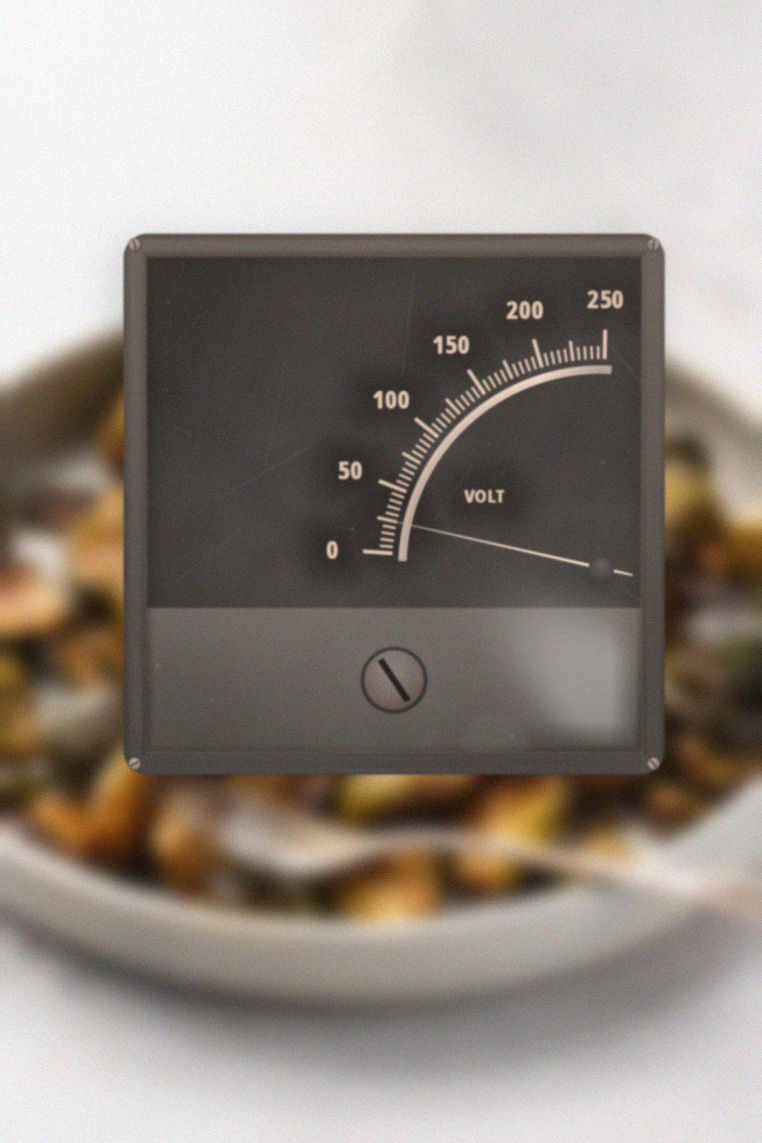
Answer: 25 (V)
